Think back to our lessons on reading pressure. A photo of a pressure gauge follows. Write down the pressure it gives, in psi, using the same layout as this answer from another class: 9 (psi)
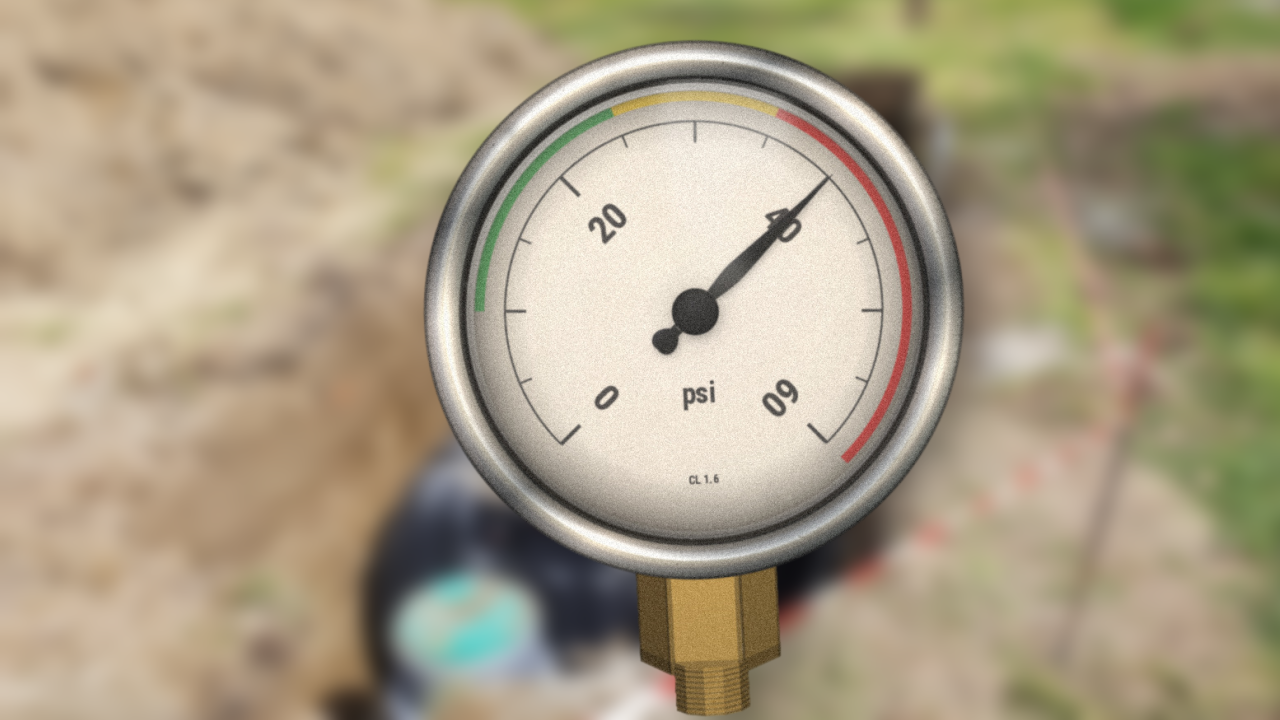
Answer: 40 (psi)
